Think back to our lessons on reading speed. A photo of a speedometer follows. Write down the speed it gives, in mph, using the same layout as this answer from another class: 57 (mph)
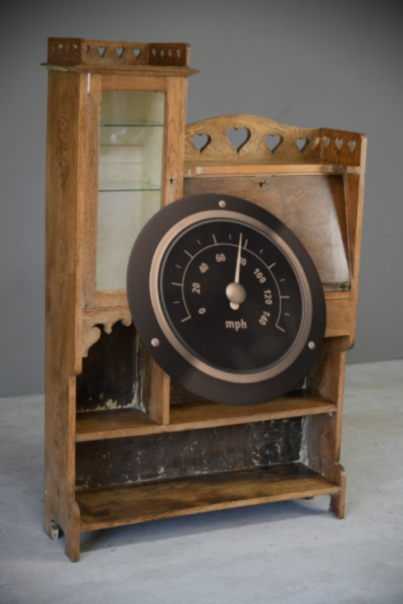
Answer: 75 (mph)
